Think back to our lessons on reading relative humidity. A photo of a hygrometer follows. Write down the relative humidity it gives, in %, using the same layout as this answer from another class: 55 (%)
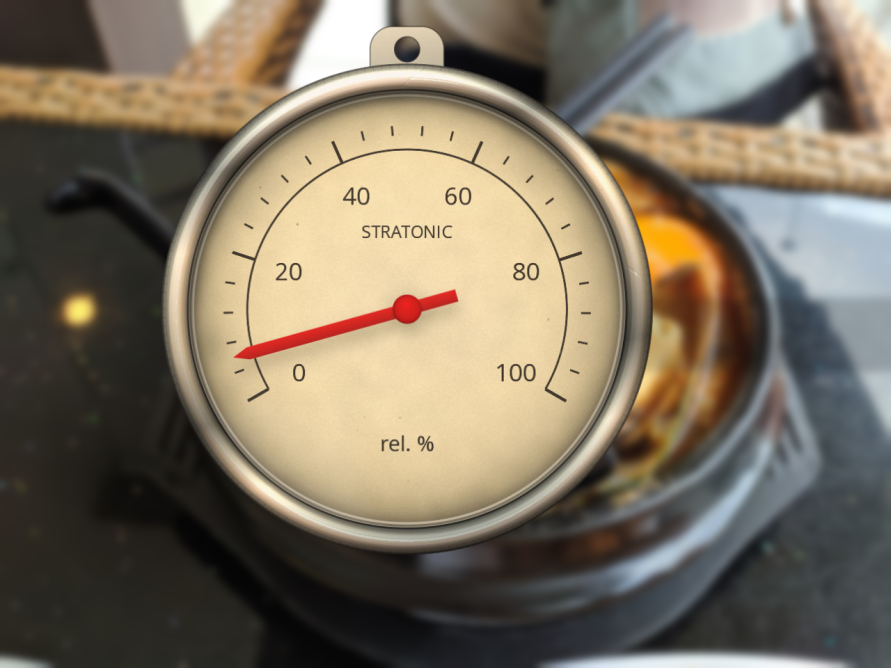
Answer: 6 (%)
